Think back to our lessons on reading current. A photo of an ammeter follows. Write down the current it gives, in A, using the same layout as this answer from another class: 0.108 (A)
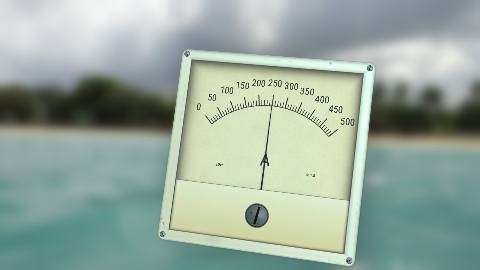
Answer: 250 (A)
